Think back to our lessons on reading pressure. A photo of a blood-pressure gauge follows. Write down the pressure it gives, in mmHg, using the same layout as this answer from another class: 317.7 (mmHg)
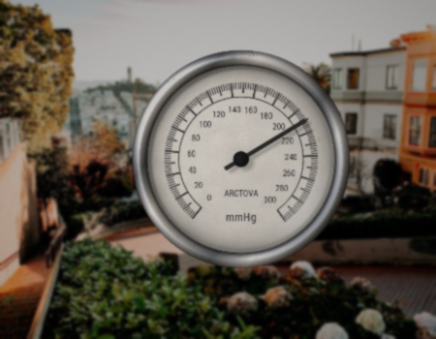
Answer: 210 (mmHg)
